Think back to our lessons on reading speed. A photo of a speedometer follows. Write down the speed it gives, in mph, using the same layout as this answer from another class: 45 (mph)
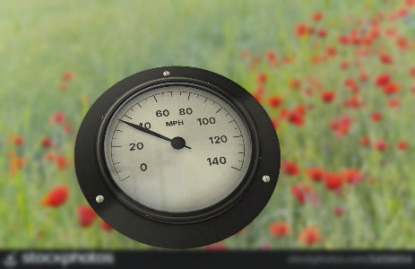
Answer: 35 (mph)
